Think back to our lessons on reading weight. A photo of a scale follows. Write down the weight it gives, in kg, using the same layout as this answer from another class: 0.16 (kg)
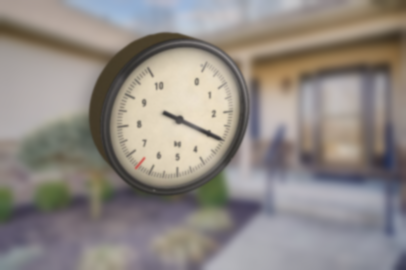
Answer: 3 (kg)
